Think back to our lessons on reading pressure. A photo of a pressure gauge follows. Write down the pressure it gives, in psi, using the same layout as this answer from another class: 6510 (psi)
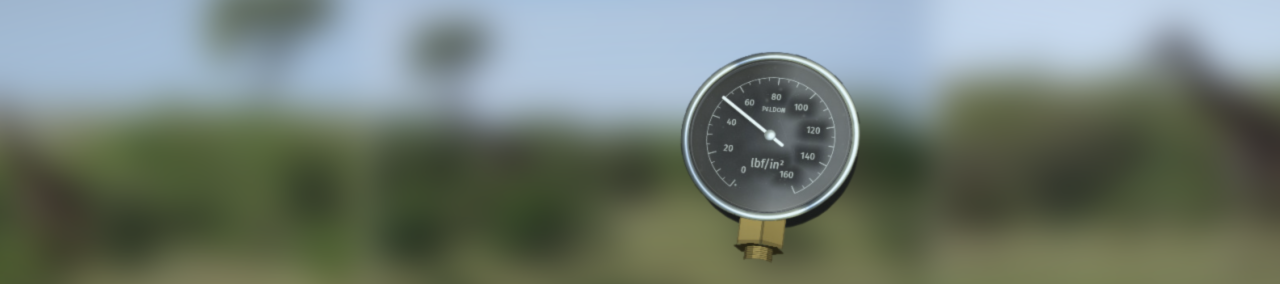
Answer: 50 (psi)
